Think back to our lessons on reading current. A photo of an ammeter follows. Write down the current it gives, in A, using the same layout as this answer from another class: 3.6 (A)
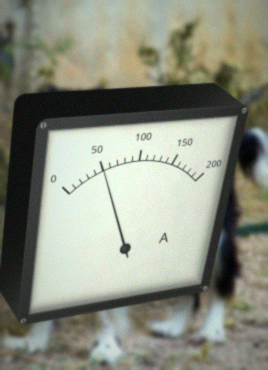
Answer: 50 (A)
